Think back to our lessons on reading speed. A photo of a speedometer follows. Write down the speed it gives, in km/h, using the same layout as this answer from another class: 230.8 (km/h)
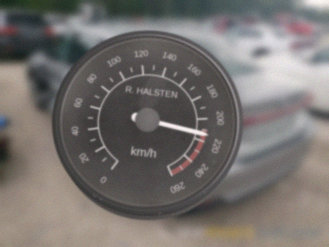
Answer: 215 (km/h)
